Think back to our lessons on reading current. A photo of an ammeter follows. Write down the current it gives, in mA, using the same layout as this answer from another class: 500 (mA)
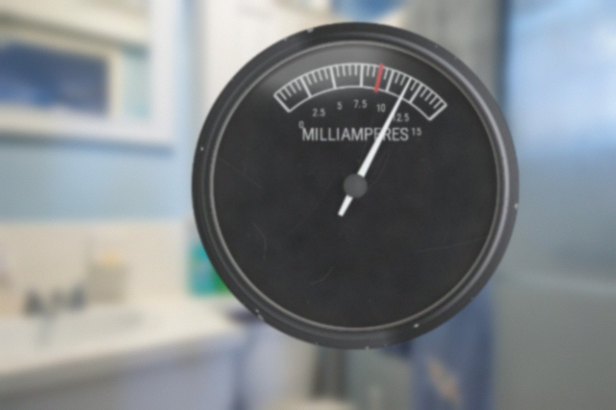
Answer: 11.5 (mA)
